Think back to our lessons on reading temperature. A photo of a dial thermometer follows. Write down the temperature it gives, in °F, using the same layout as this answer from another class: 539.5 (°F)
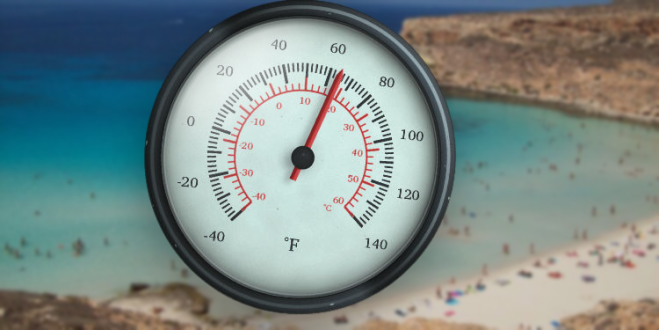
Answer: 64 (°F)
